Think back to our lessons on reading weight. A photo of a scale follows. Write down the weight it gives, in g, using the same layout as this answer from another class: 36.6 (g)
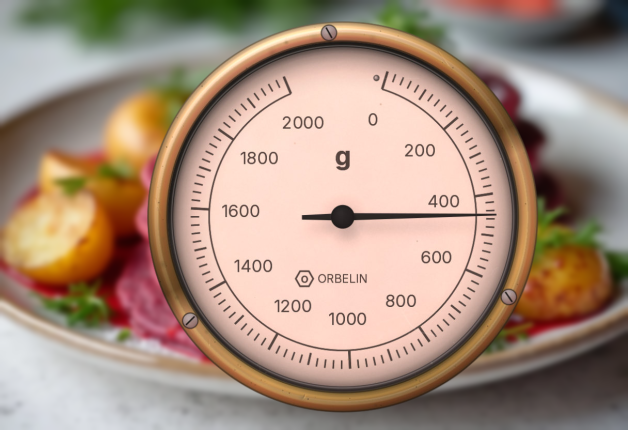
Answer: 450 (g)
